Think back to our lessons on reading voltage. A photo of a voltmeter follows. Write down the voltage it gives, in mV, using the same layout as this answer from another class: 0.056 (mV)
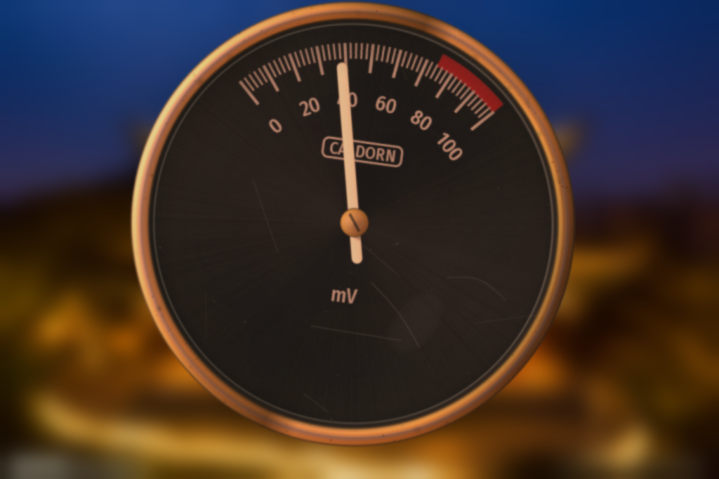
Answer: 38 (mV)
